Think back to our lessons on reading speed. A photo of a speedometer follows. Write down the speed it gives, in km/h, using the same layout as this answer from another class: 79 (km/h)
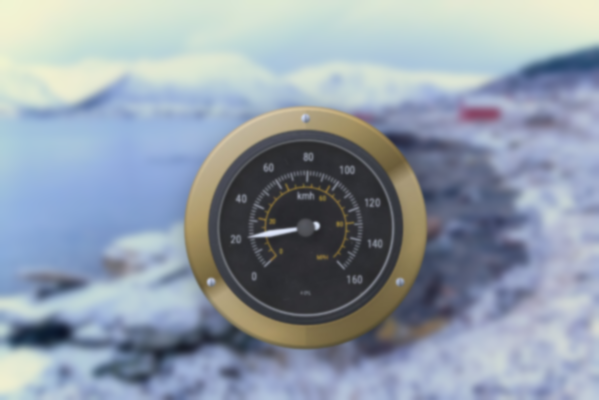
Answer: 20 (km/h)
